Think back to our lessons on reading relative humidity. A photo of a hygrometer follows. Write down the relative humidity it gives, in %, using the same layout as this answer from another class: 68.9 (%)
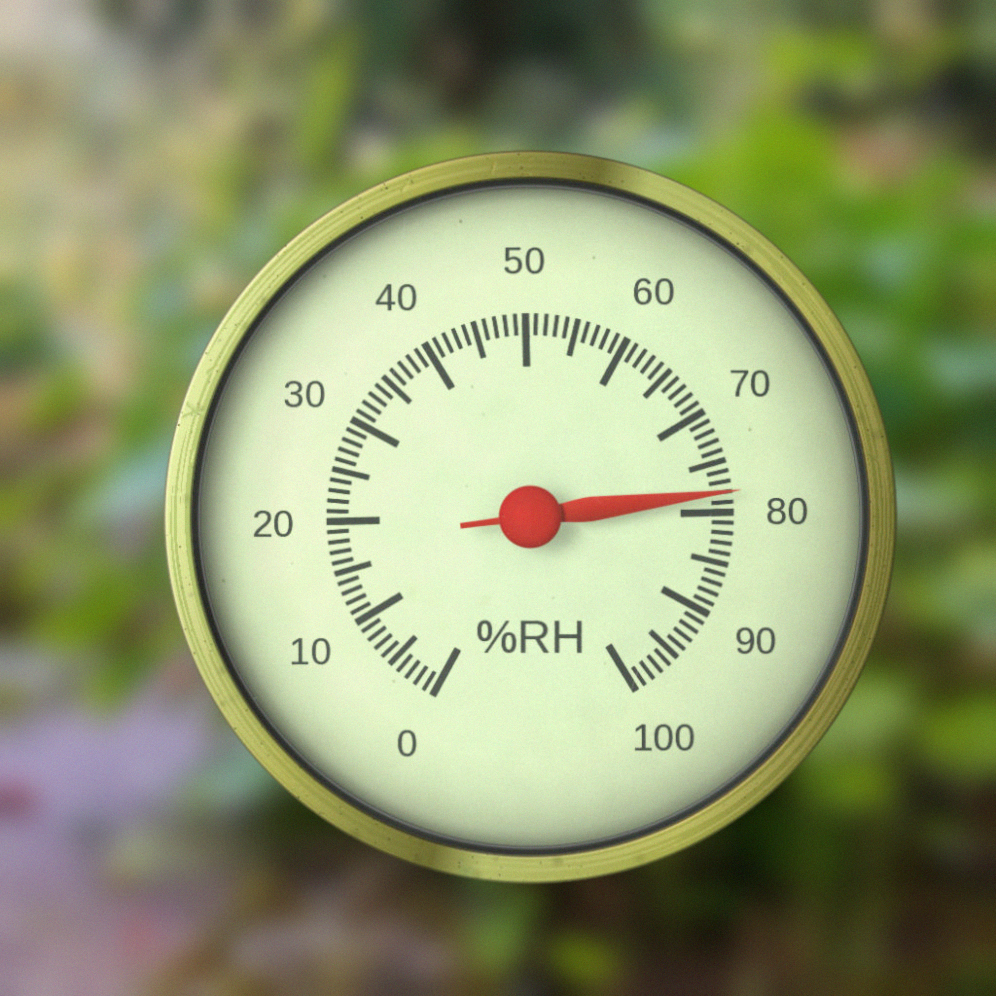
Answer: 78 (%)
